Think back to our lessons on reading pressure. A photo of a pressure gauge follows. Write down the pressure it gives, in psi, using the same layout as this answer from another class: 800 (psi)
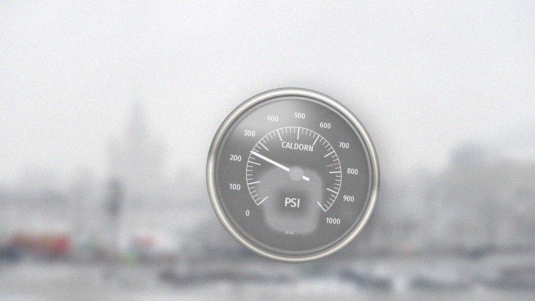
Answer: 240 (psi)
